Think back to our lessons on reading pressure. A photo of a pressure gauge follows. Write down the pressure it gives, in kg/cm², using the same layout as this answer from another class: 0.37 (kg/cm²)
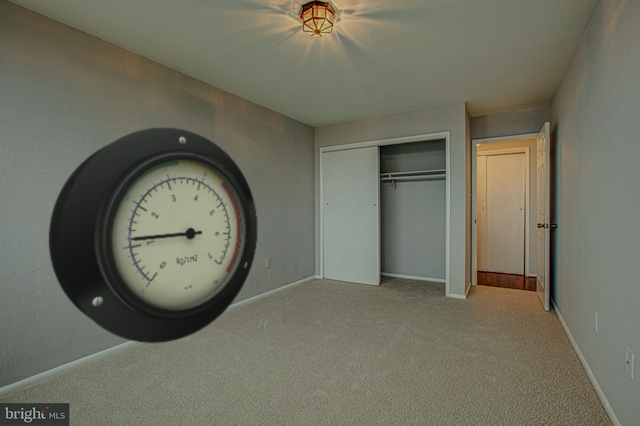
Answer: 1.2 (kg/cm²)
